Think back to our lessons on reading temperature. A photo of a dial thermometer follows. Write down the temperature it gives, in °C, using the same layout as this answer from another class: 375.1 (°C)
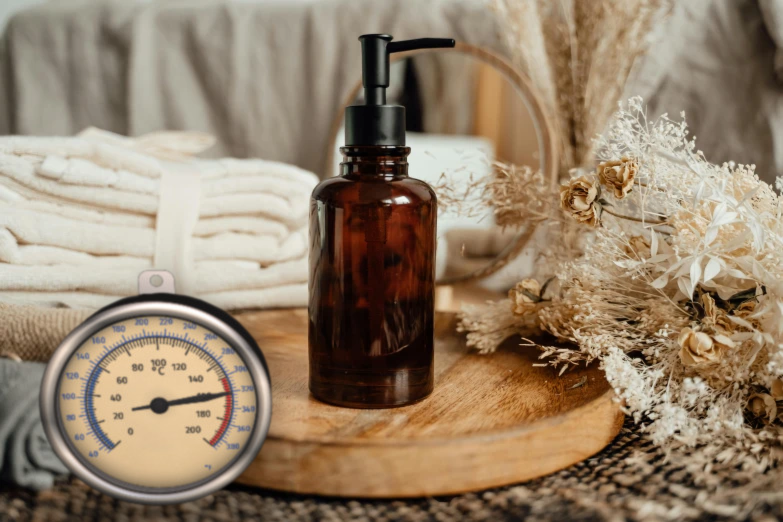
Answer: 160 (°C)
